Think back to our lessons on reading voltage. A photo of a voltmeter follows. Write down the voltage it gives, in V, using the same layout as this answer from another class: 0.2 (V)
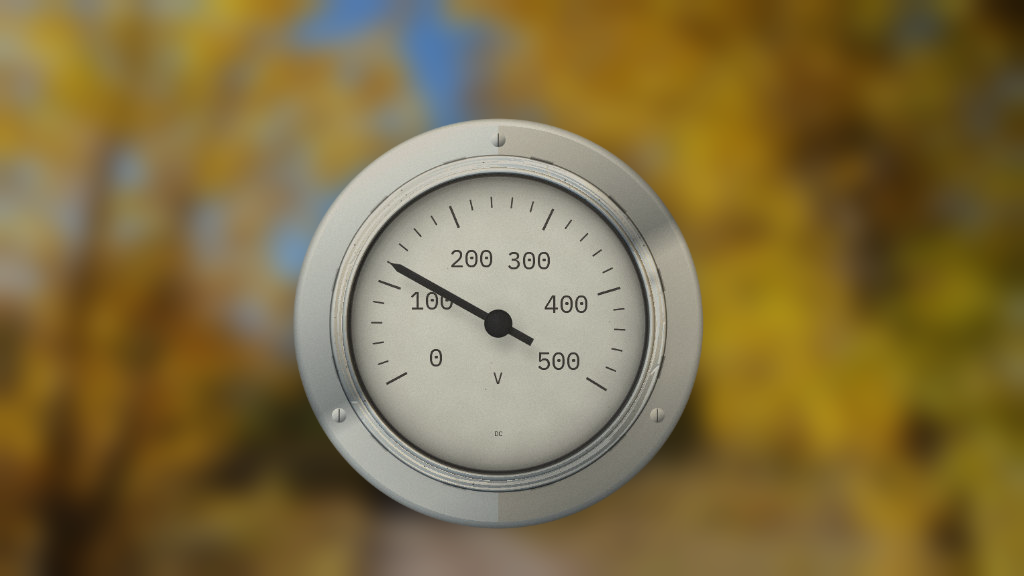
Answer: 120 (V)
